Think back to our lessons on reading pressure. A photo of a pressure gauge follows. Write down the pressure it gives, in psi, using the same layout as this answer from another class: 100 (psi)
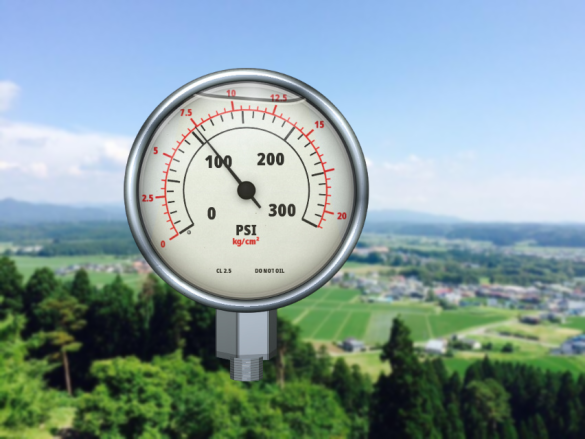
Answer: 105 (psi)
